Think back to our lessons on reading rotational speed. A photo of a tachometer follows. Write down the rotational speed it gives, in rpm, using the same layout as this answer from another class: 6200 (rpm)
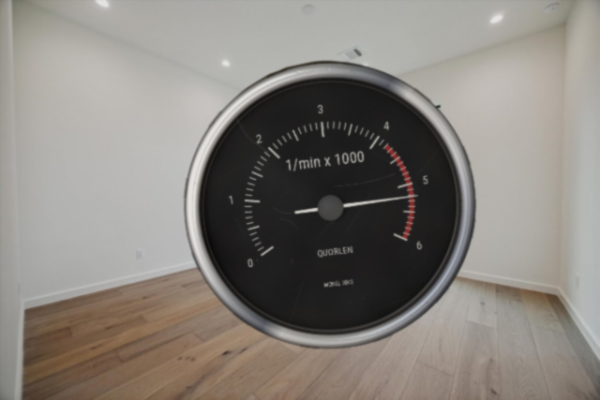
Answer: 5200 (rpm)
